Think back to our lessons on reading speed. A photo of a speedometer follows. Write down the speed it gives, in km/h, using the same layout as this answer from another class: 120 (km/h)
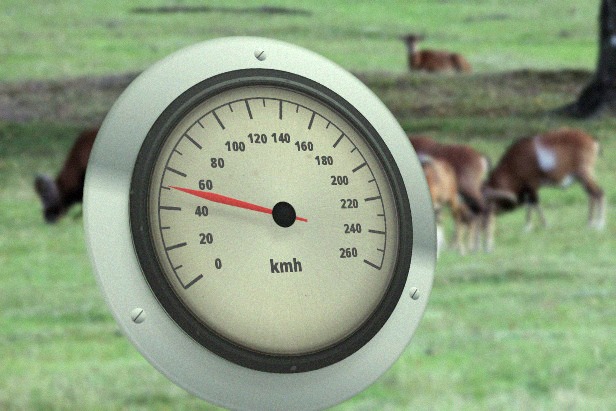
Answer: 50 (km/h)
